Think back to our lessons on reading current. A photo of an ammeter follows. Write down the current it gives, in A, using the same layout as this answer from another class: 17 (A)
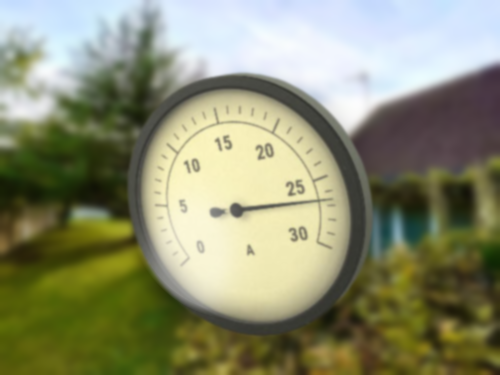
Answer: 26.5 (A)
